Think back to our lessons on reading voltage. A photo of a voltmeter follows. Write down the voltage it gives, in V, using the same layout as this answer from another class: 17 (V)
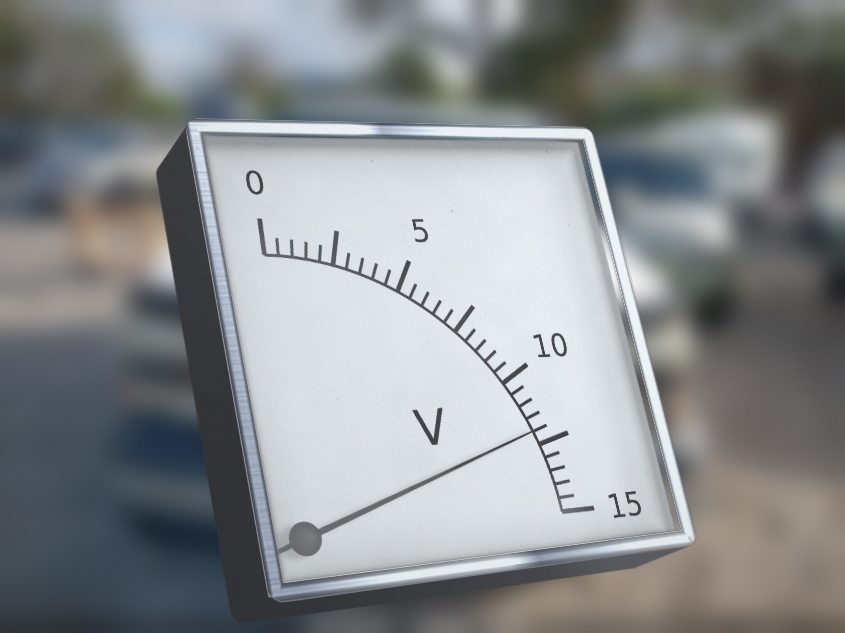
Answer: 12 (V)
